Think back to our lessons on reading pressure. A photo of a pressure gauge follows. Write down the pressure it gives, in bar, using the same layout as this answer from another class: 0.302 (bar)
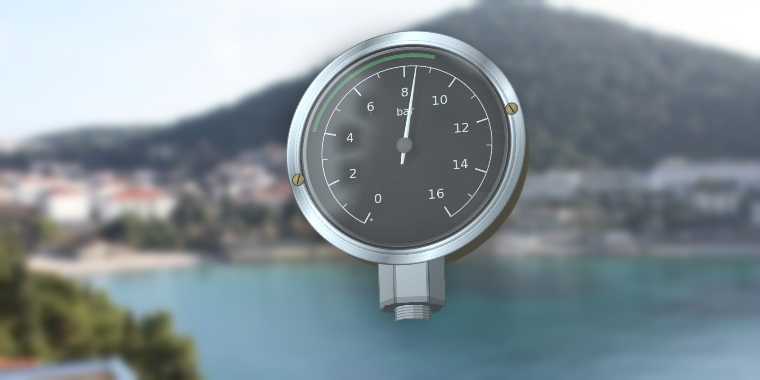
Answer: 8.5 (bar)
